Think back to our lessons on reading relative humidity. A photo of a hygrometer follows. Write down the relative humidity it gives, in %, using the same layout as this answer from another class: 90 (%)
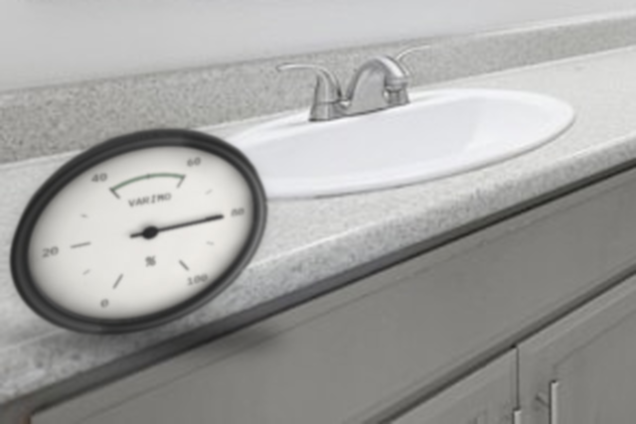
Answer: 80 (%)
